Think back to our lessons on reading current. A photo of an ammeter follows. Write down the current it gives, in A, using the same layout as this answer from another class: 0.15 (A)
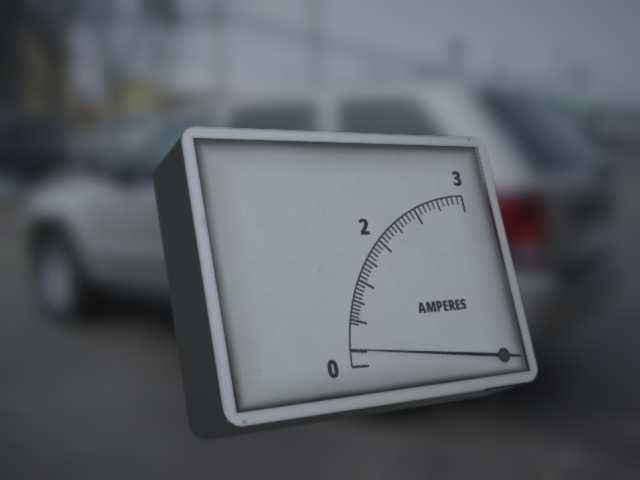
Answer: 0.5 (A)
